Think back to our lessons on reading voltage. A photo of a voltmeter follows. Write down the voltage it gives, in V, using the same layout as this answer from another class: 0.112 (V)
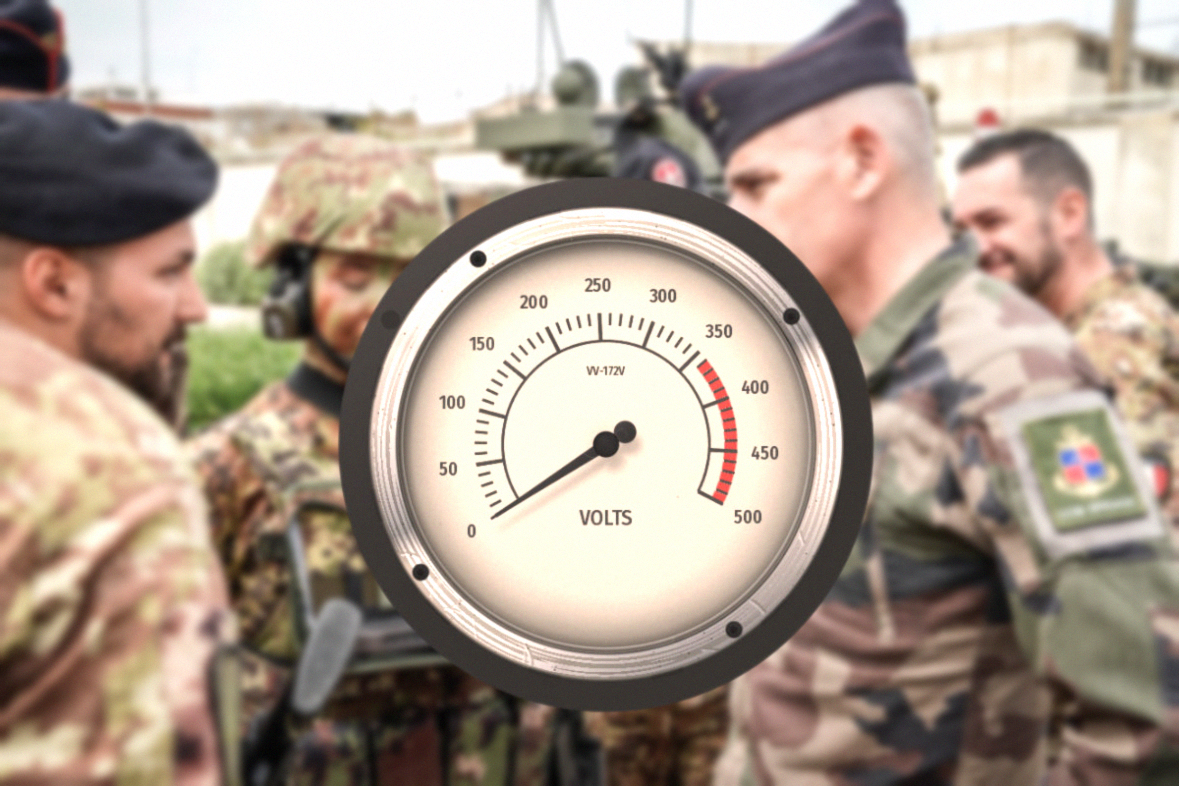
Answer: 0 (V)
